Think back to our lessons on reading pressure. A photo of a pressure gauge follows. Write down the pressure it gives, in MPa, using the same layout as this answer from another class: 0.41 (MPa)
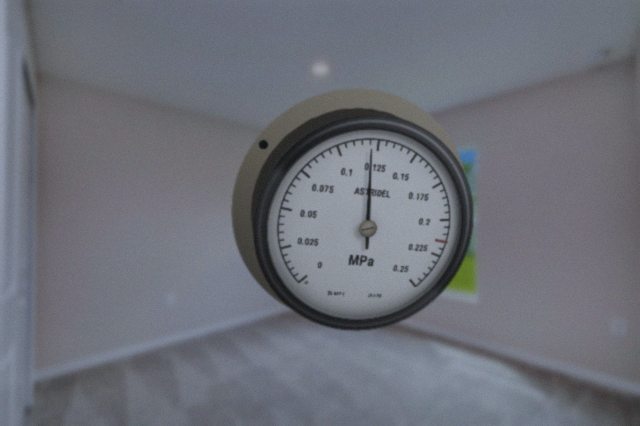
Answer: 0.12 (MPa)
